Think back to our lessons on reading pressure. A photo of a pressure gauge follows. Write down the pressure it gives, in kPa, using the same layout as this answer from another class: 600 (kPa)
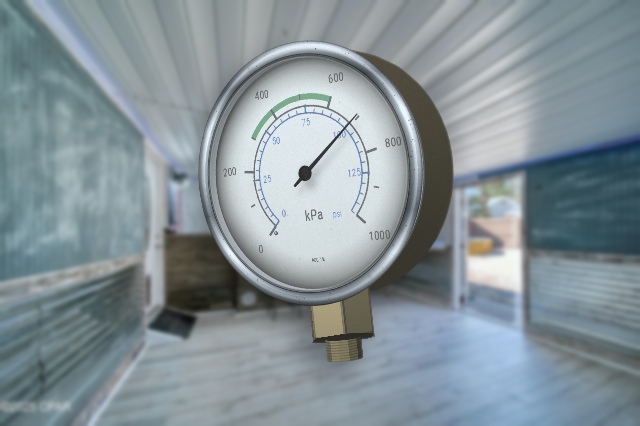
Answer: 700 (kPa)
